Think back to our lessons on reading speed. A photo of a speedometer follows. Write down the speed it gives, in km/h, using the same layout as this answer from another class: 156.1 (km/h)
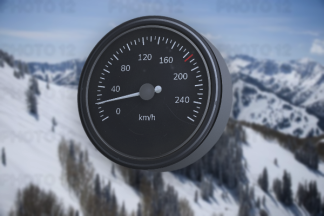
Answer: 20 (km/h)
